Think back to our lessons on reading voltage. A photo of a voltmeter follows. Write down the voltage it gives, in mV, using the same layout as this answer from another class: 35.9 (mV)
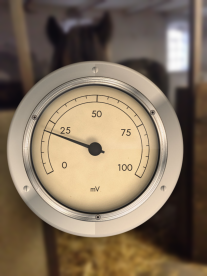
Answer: 20 (mV)
